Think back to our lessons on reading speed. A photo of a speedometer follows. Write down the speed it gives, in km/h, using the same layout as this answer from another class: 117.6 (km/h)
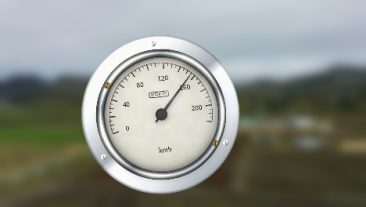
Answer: 155 (km/h)
